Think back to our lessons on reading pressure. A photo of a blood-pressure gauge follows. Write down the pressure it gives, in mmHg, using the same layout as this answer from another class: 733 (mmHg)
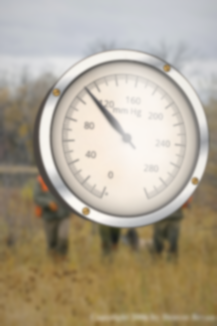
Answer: 110 (mmHg)
